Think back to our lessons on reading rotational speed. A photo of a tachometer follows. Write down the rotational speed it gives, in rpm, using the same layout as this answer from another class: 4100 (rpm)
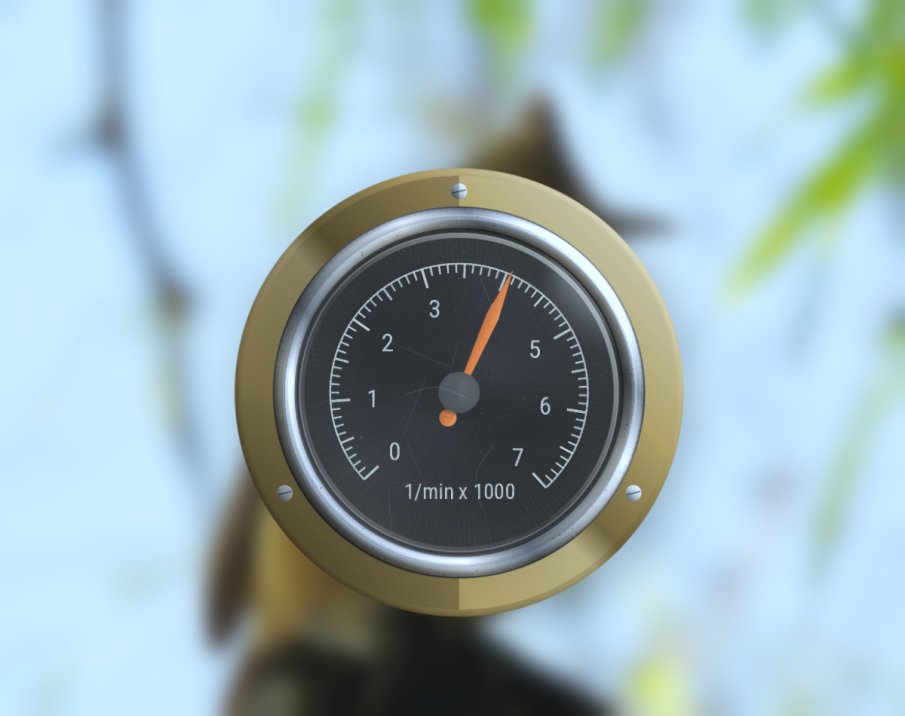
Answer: 4050 (rpm)
